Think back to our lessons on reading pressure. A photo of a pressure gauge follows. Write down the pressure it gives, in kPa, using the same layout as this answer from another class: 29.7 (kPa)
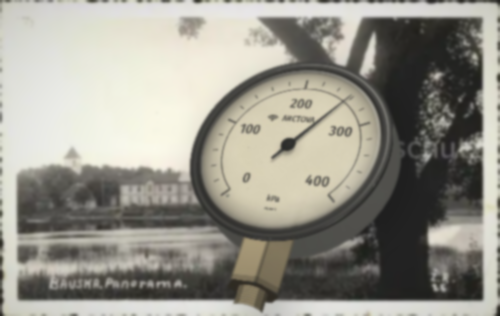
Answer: 260 (kPa)
